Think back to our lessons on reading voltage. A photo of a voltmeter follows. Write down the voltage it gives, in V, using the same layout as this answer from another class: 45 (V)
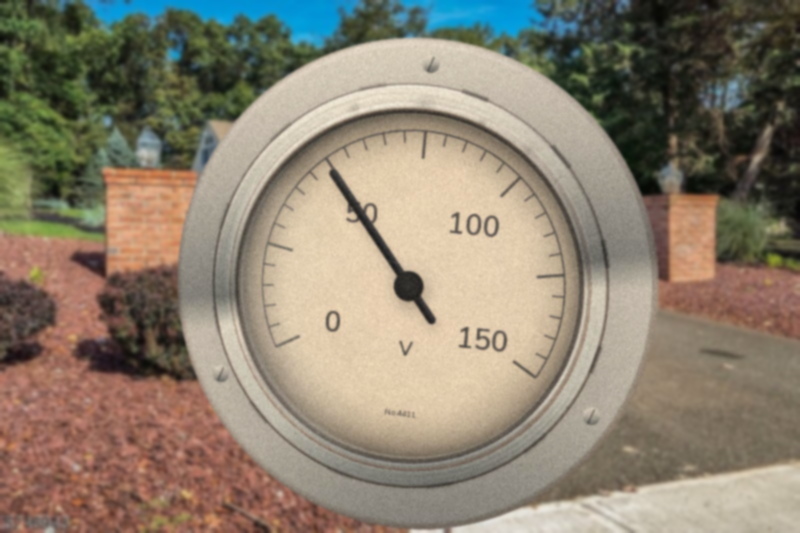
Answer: 50 (V)
